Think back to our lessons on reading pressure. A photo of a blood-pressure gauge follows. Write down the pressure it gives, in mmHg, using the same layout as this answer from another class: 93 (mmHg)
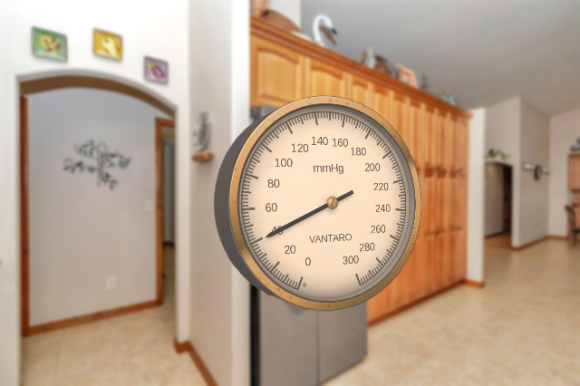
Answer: 40 (mmHg)
